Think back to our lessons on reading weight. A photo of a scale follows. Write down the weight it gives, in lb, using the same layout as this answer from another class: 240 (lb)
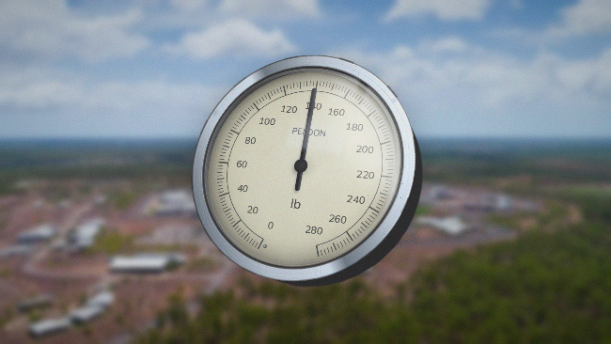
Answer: 140 (lb)
